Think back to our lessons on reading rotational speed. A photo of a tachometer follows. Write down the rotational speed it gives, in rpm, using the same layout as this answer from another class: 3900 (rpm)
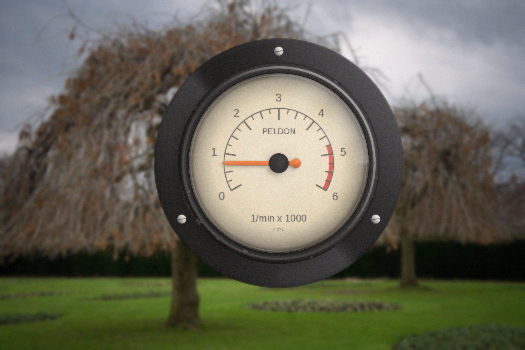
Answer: 750 (rpm)
